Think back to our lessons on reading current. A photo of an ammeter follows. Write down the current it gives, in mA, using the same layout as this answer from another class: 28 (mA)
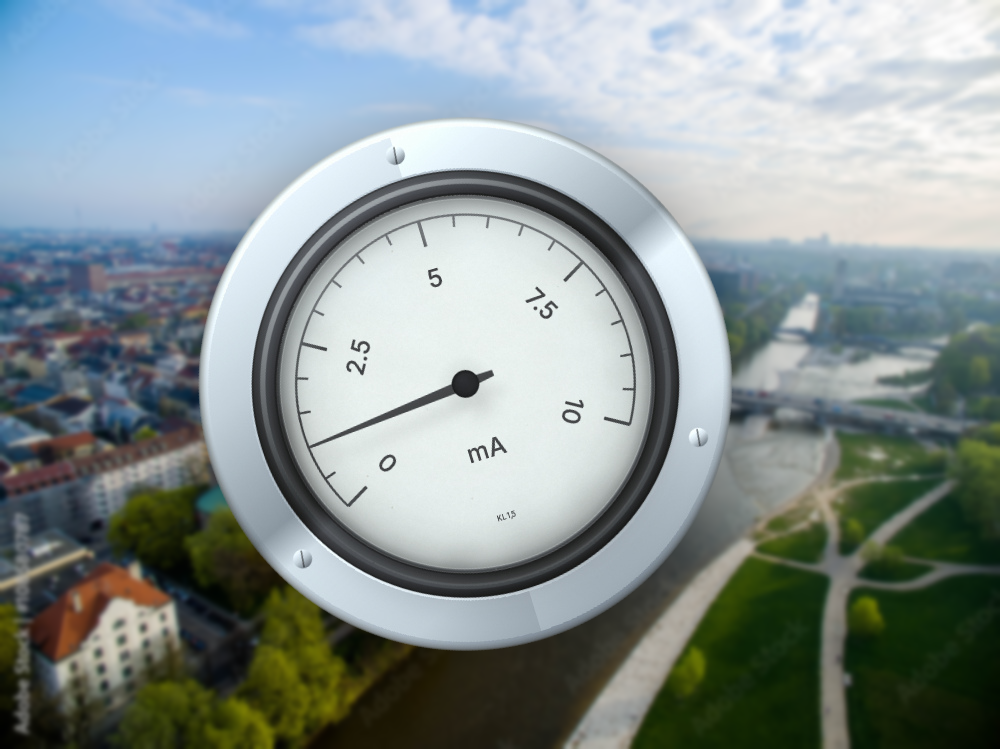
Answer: 1 (mA)
